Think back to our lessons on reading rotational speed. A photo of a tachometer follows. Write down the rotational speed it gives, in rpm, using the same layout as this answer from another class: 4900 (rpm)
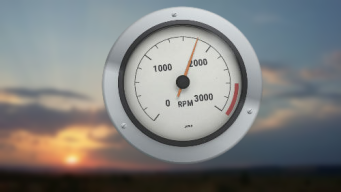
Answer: 1800 (rpm)
